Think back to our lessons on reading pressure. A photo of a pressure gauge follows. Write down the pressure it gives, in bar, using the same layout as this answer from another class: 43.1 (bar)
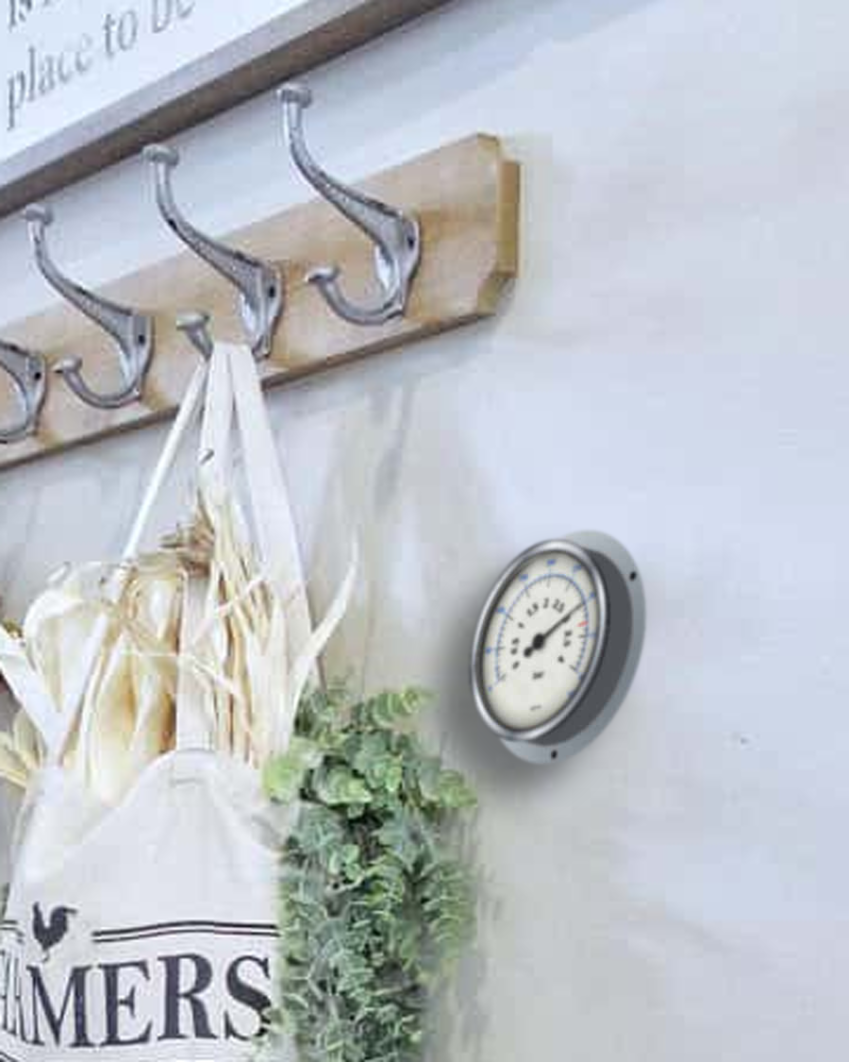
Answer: 3 (bar)
